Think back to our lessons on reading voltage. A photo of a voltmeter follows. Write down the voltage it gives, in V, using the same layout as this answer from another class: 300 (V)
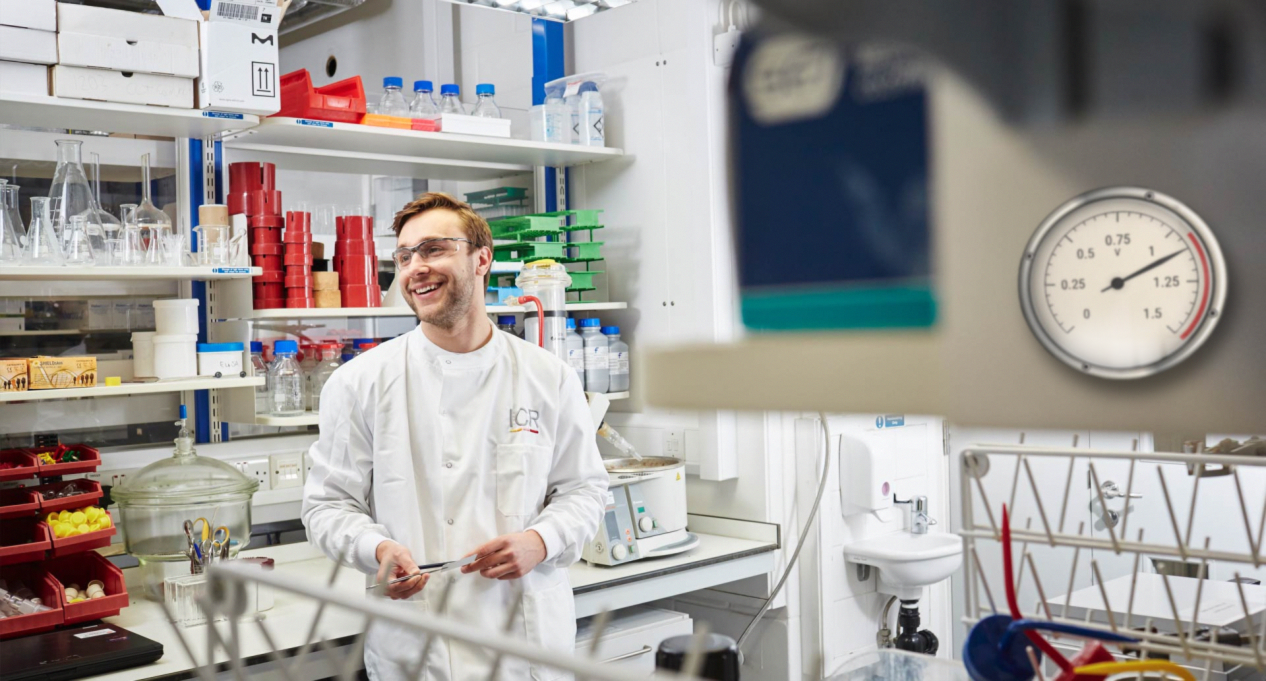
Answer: 1.1 (V)
